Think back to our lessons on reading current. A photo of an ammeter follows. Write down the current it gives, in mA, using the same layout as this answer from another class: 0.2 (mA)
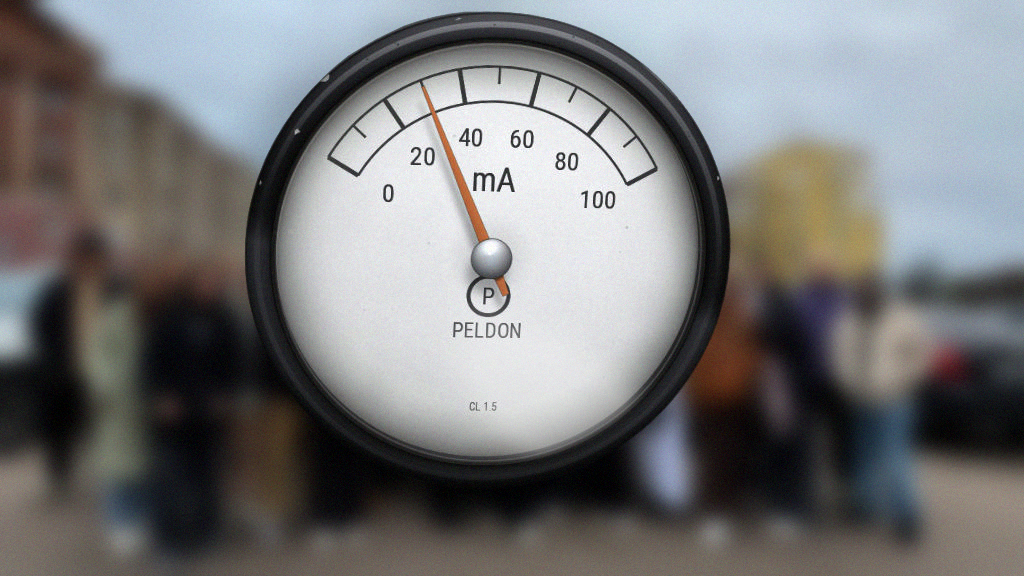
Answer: 30 (mA)
